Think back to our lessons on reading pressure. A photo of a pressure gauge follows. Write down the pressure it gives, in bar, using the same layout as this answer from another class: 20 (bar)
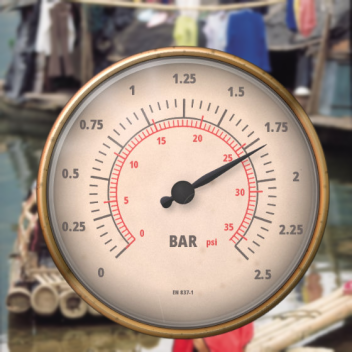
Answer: 1.8 (bar)
